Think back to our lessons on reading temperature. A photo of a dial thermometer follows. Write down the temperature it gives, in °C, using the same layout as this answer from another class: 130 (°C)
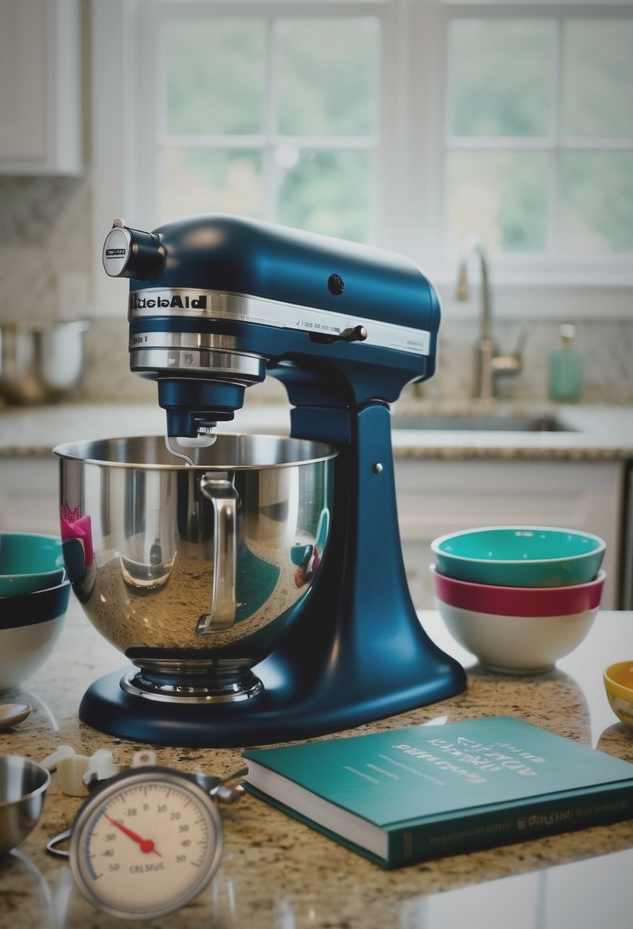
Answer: -20 (°C)
